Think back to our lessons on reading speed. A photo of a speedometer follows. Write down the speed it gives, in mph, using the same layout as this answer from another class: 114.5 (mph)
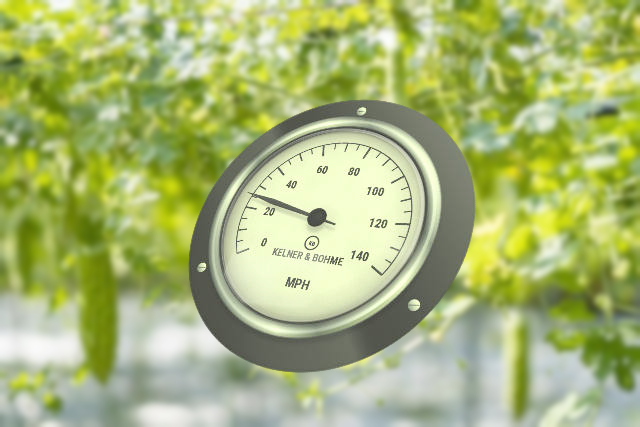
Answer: 25 (mph)
